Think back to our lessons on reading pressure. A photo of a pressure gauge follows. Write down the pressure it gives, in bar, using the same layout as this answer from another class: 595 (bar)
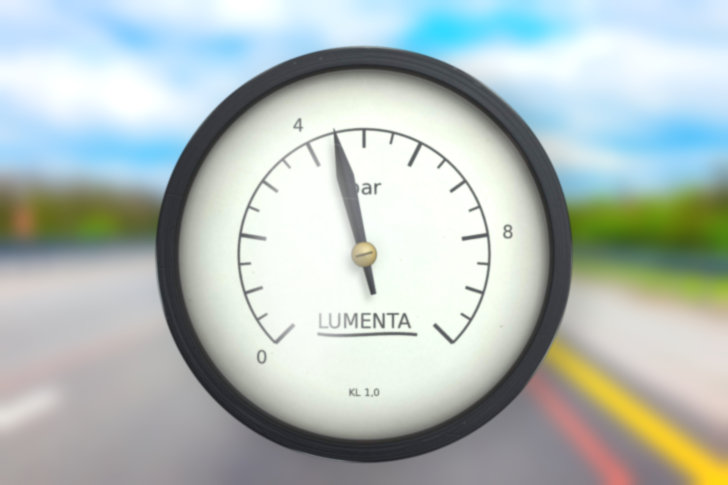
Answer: 4.5 (bar)
